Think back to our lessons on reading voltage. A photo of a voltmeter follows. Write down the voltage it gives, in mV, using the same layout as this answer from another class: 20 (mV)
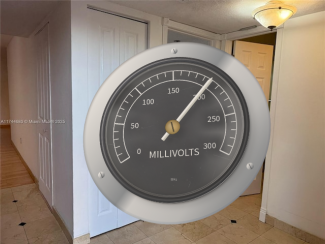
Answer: 200 (mV)
